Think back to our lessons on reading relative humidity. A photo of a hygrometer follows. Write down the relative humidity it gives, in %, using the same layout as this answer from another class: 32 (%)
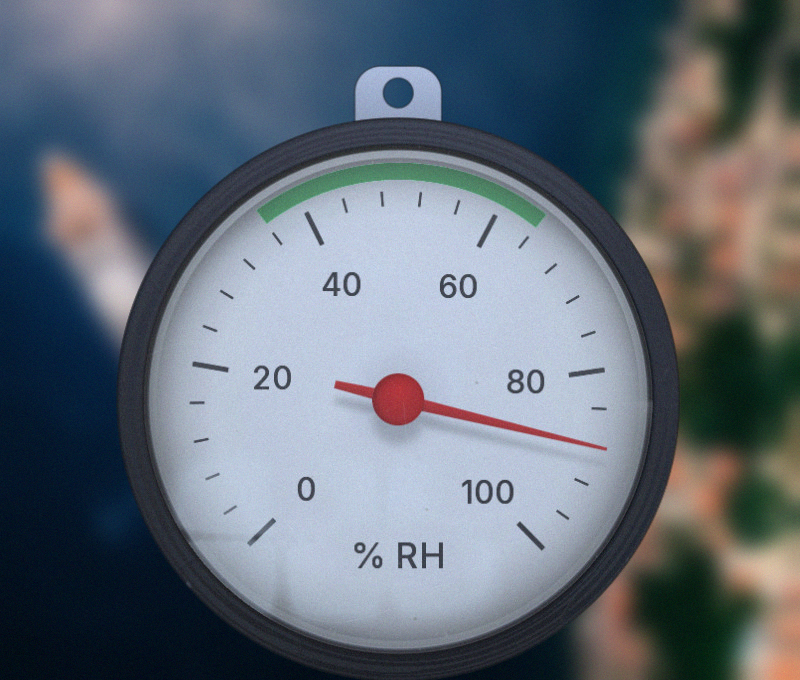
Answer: 88 (%)
